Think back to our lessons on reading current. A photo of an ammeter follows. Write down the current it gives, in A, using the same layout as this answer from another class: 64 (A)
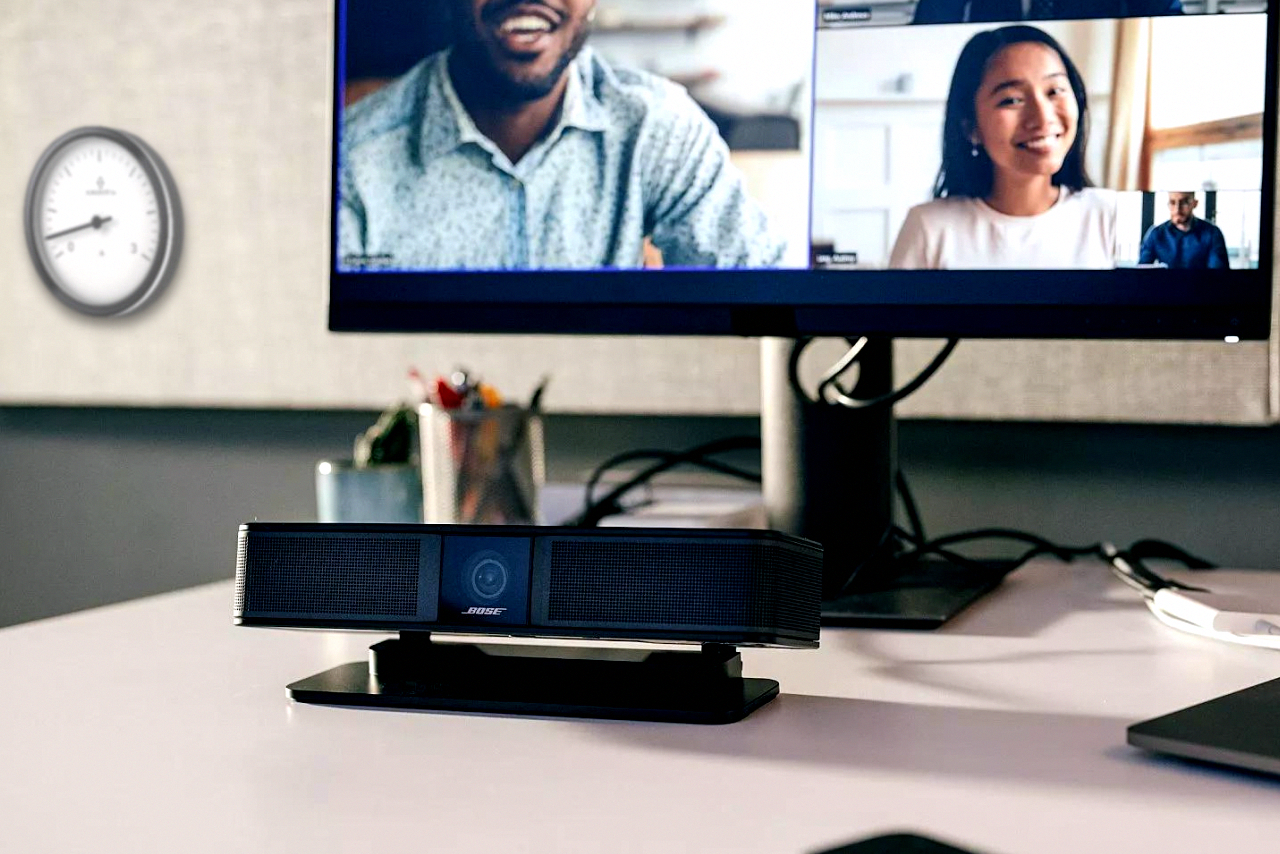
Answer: 0.2 (A)
